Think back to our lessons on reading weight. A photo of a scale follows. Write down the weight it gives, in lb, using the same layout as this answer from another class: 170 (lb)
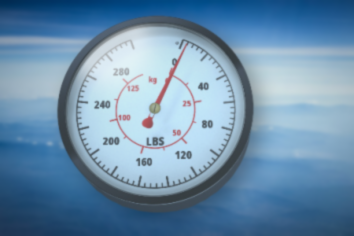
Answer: 4 (lb)
